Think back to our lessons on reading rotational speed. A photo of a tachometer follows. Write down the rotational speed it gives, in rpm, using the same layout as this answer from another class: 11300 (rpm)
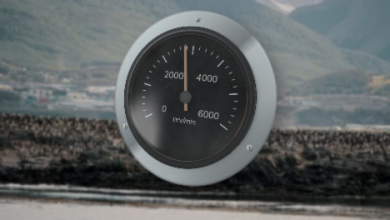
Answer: 2800 (rpm)
